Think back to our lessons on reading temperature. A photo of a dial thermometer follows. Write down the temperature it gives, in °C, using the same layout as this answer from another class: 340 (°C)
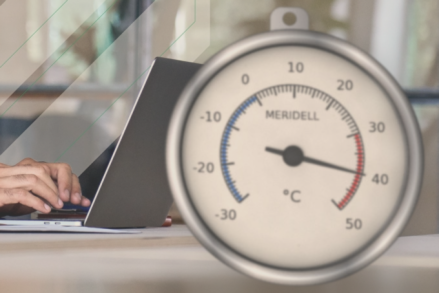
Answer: 40 (°C)
